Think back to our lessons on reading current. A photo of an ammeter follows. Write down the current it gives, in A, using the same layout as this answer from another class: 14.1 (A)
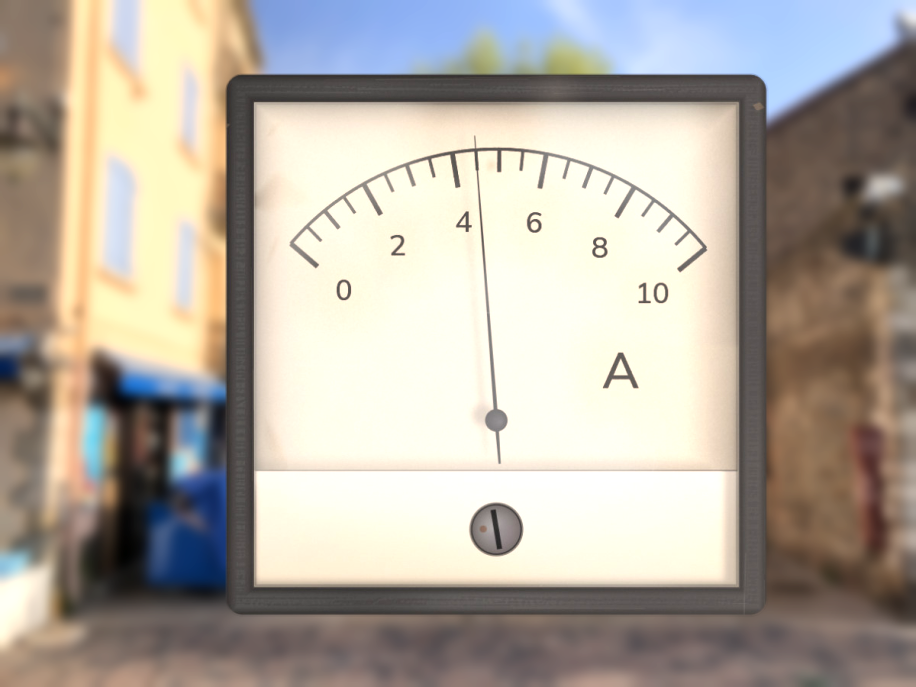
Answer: 4.5 (A)
